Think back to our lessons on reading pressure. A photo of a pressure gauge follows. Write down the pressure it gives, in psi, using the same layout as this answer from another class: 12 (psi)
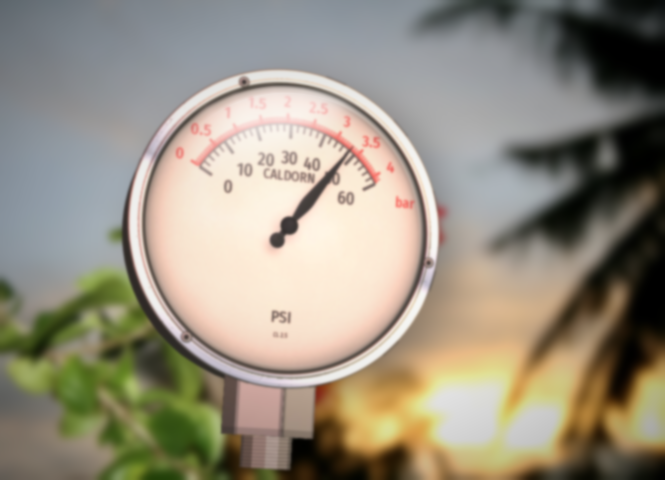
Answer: 48 (psi)
